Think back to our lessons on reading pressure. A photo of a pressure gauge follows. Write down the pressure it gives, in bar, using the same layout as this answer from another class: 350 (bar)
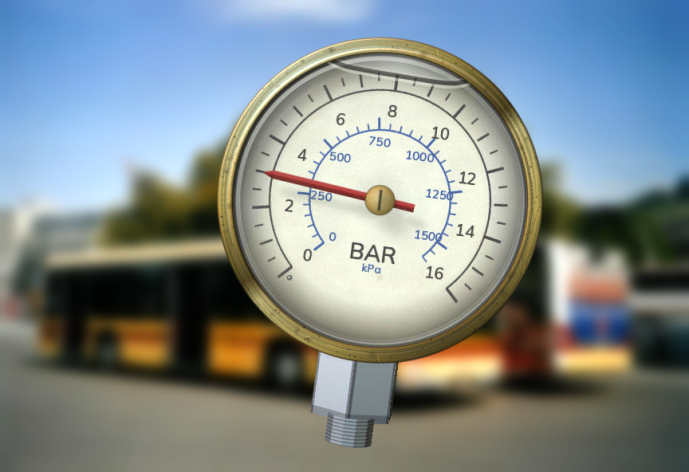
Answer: 3 (bar)
